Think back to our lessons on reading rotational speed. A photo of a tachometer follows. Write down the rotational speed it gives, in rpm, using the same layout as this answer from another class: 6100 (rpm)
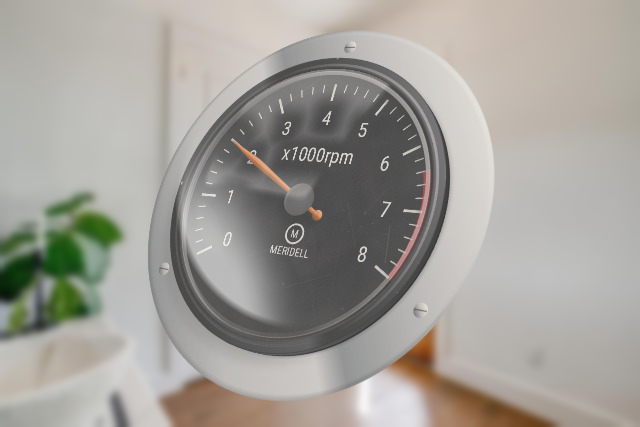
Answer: 2000 (rpm)
